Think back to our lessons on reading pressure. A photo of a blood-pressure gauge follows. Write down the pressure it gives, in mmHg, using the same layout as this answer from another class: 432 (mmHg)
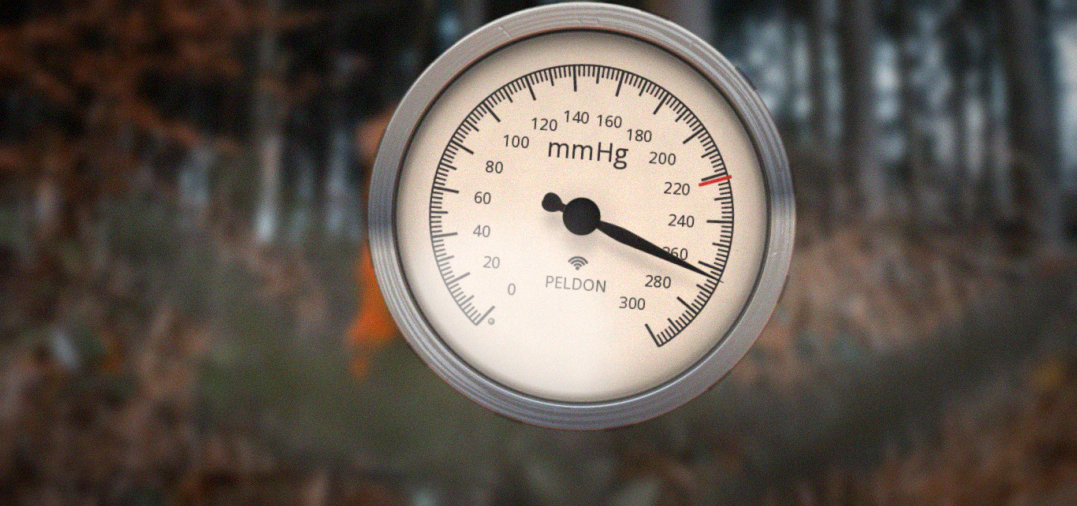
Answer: 264 (mmHg)
